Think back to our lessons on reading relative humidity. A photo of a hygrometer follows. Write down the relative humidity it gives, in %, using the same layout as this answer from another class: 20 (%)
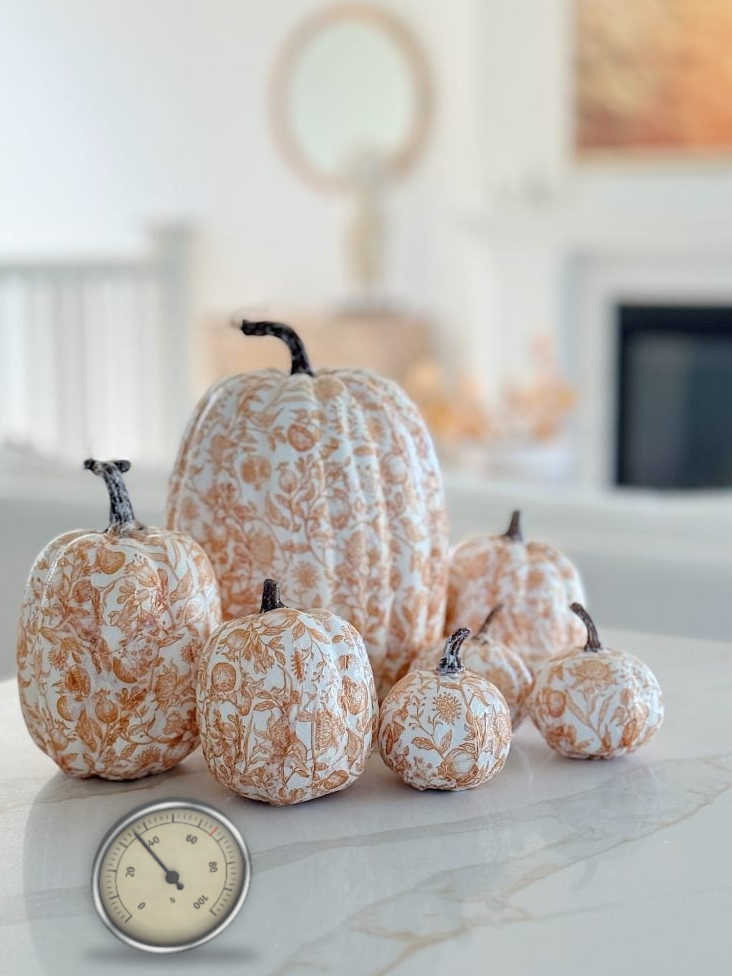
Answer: 36 (%)
